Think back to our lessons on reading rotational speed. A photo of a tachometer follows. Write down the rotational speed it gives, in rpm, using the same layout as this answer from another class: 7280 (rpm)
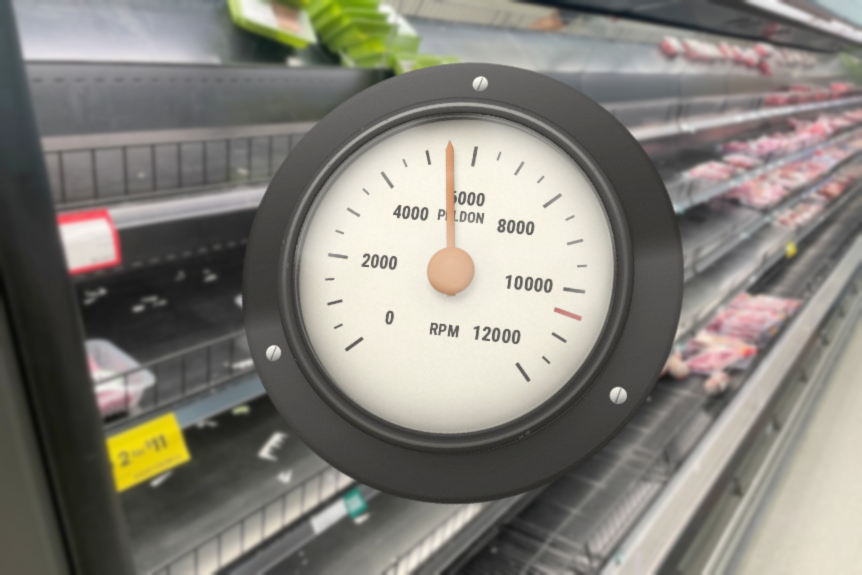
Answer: 5500 (rpm)
